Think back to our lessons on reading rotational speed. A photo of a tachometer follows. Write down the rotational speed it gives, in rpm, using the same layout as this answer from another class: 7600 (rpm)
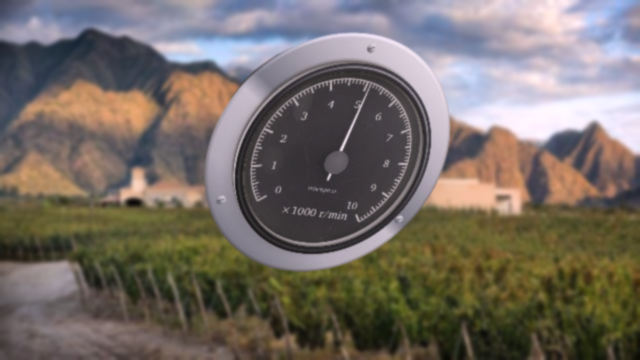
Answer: 5000 (rpm)
